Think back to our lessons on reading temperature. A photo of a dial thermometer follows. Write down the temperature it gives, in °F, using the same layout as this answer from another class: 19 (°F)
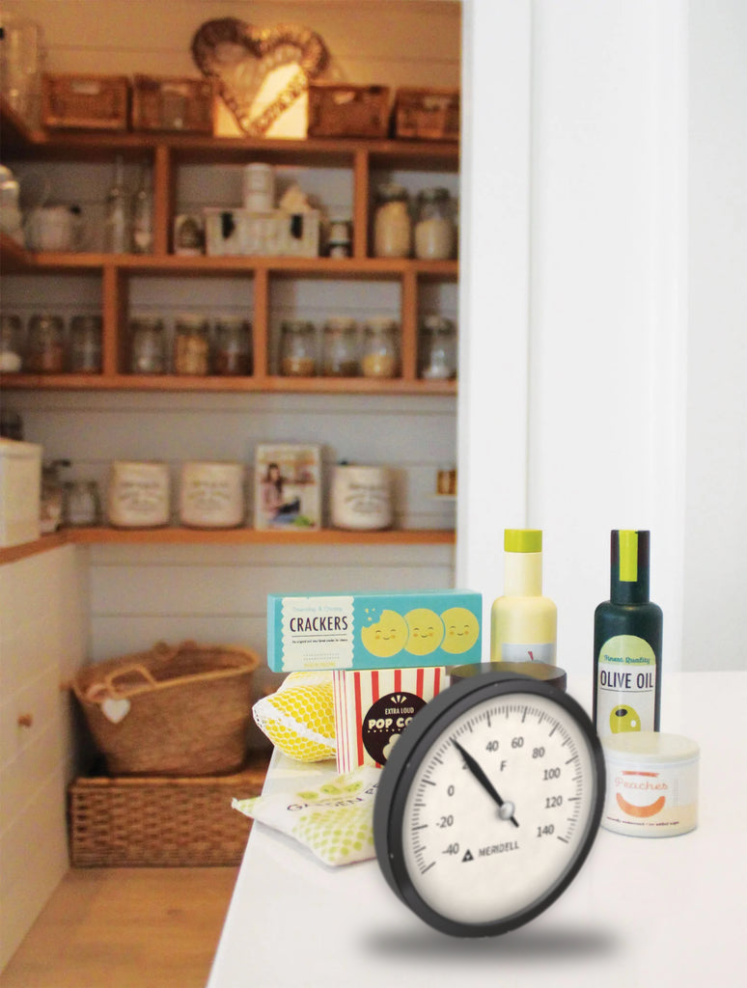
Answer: 20 (°F)
